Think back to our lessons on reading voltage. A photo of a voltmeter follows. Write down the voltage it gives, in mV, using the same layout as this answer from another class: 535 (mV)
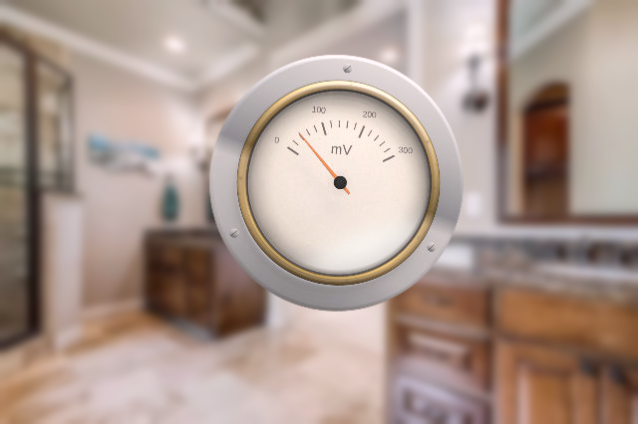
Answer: 40 (mV)
